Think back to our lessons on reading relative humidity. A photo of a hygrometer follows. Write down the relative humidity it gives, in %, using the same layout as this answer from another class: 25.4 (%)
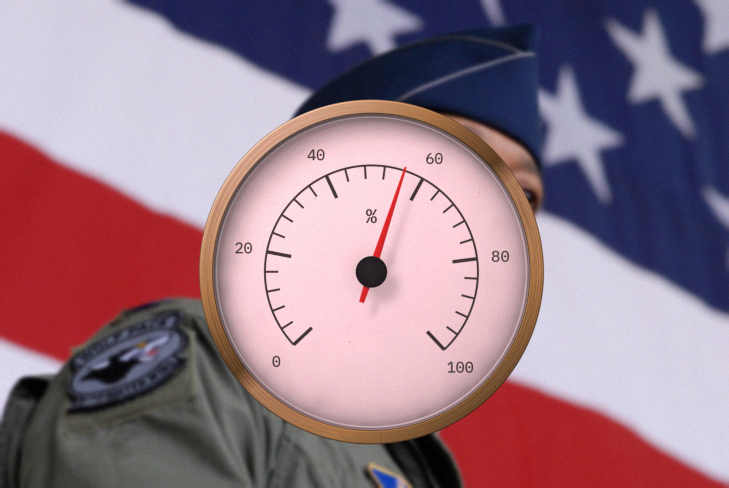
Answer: 56 (%)
